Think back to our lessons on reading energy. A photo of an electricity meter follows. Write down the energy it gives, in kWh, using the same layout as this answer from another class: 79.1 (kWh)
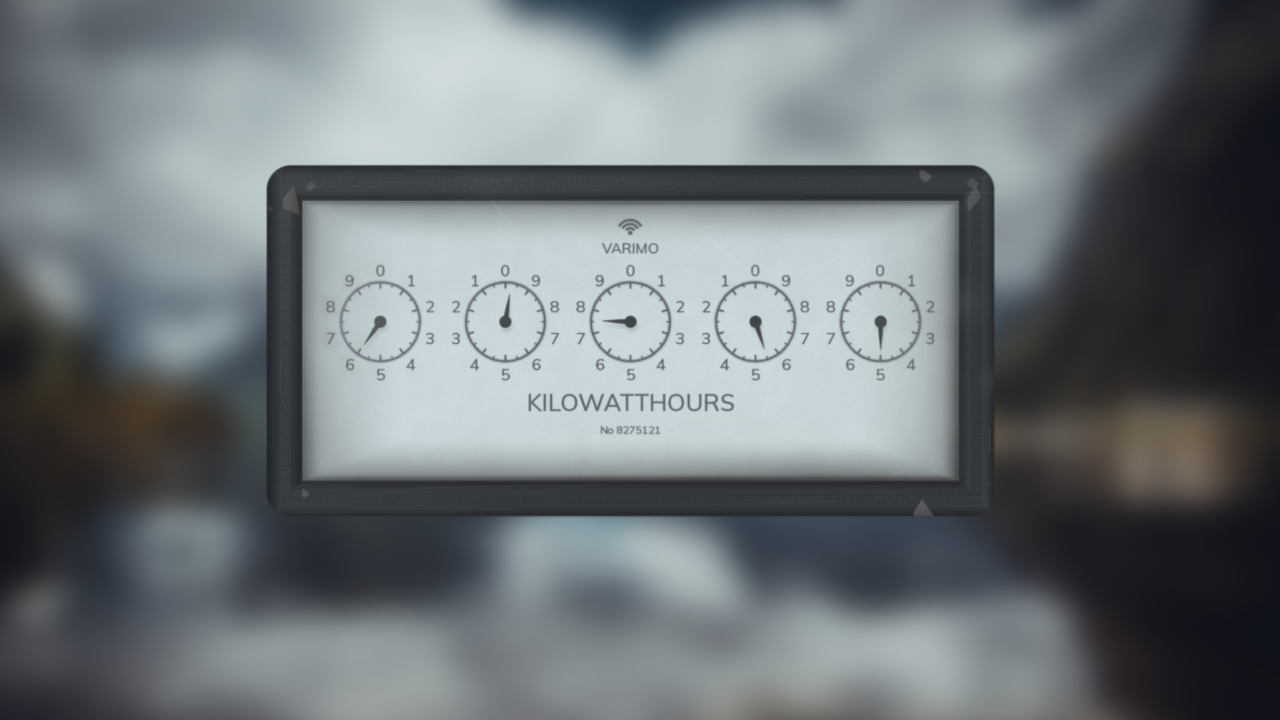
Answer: 59755 (kWh)
